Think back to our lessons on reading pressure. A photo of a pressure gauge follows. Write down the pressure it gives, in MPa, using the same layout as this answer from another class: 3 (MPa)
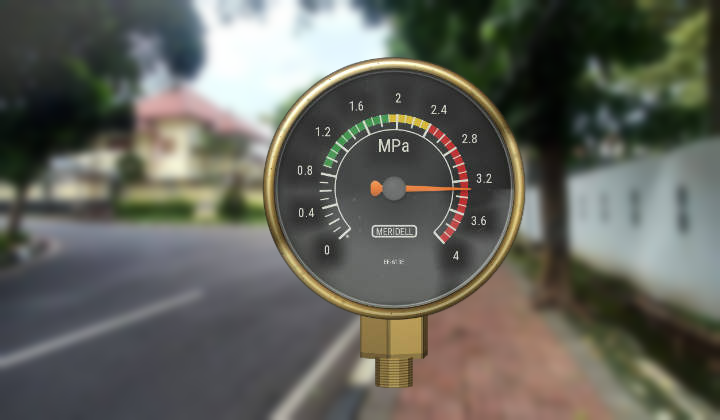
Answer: 3.3 (MPa)
